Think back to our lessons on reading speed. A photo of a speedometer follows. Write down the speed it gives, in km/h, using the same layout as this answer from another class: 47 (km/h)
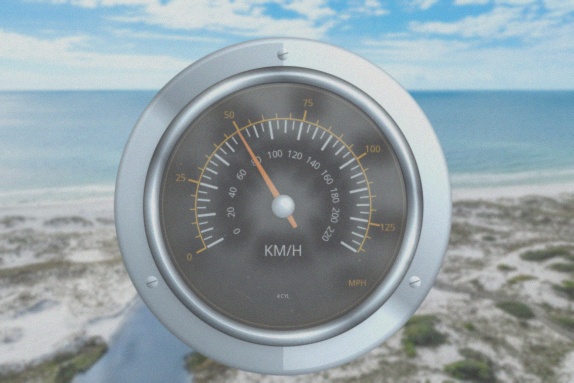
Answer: 80 (km/h)
